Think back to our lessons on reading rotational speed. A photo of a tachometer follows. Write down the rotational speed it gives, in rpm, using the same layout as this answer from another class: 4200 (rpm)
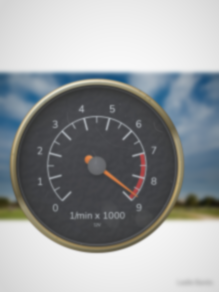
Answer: 8750 (rpm)
